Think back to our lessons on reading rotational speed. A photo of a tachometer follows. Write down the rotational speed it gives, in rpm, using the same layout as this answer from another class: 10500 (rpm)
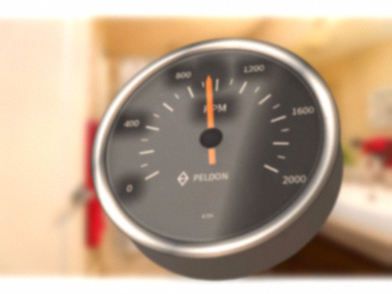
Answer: 950 (rpm)
